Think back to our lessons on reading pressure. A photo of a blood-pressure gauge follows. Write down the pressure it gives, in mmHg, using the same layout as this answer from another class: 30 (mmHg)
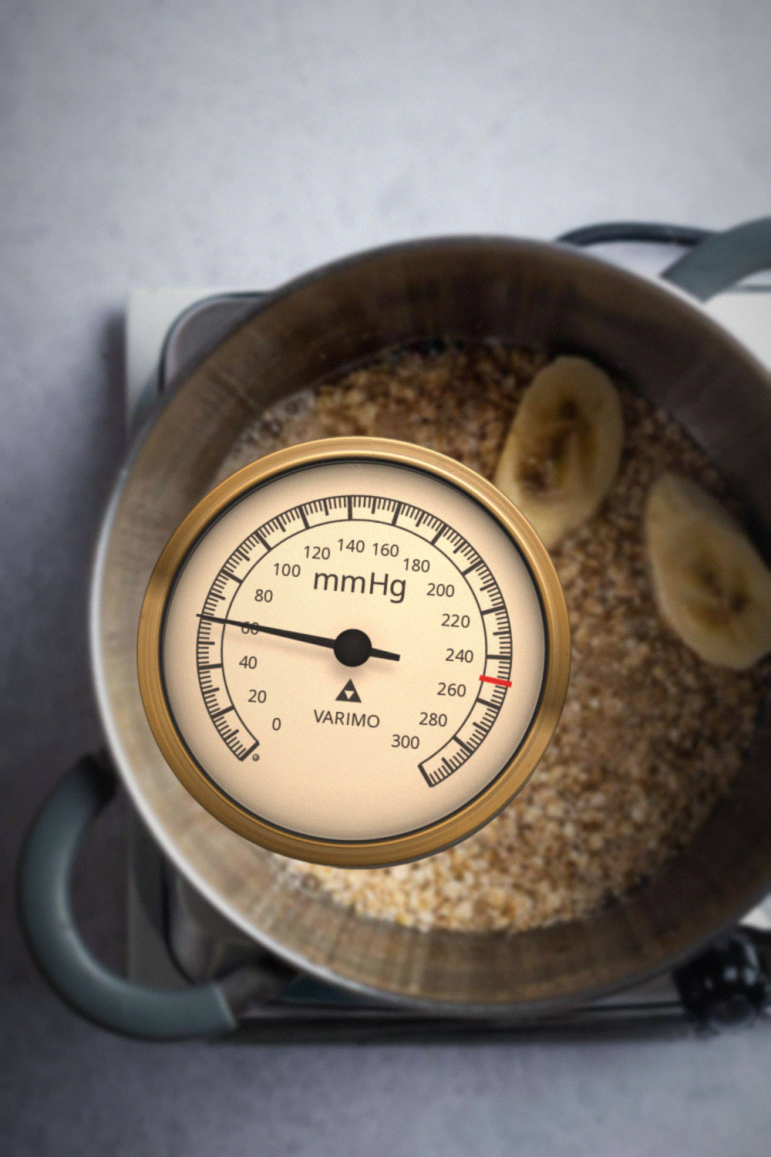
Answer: 60 (mmHg)
